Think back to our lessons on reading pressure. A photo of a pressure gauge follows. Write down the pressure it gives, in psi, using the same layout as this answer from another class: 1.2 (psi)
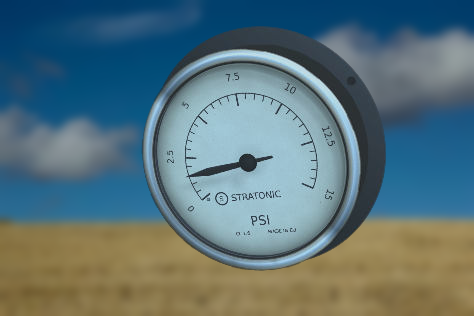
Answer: 1.5 (psi)
